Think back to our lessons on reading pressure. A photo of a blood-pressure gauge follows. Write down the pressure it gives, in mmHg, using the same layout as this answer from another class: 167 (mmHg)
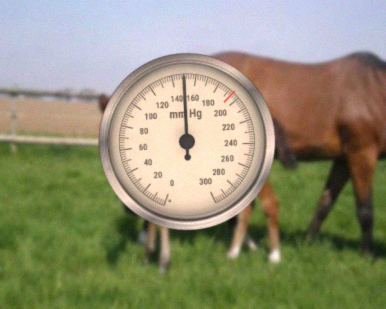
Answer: 150 (mmHg)
